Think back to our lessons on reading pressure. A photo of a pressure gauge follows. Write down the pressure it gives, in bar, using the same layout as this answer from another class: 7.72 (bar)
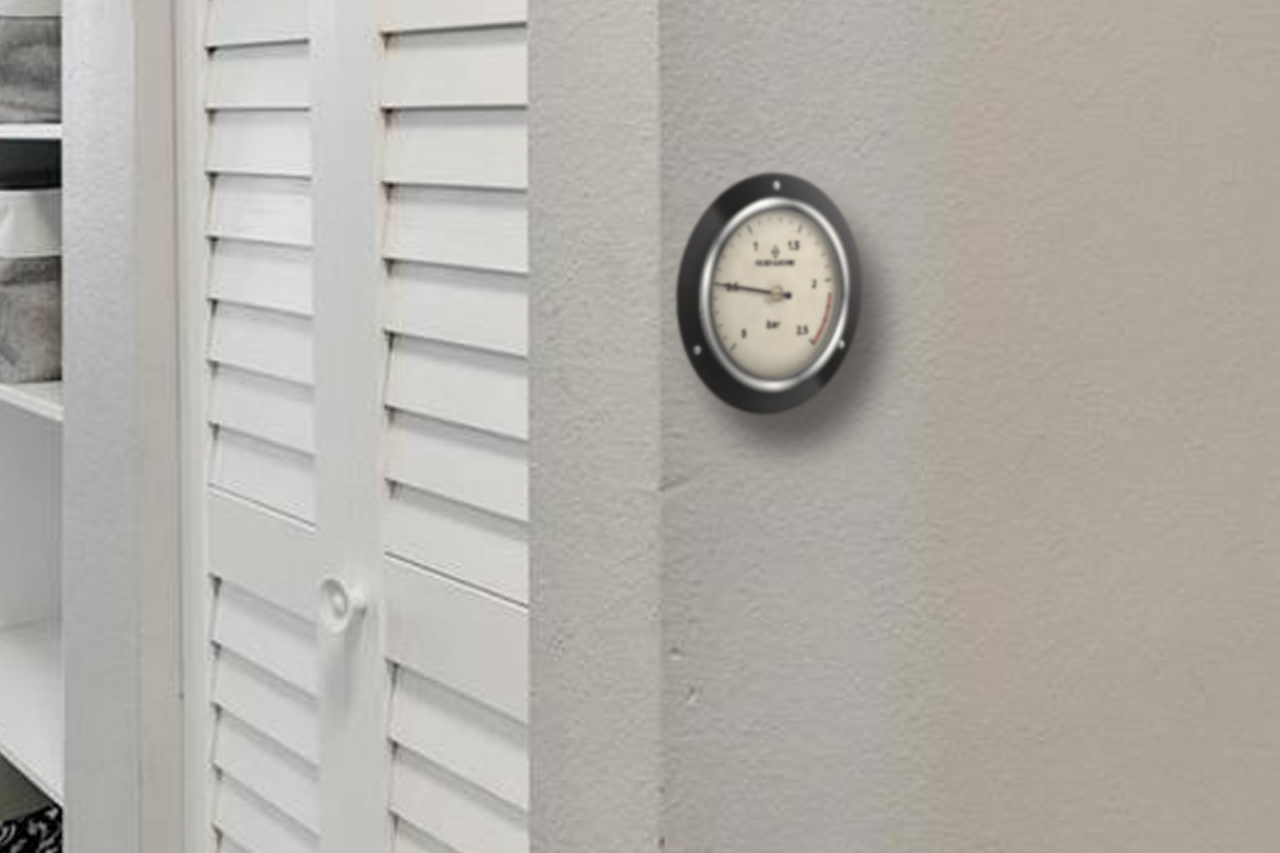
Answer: 0.5 (bar)
